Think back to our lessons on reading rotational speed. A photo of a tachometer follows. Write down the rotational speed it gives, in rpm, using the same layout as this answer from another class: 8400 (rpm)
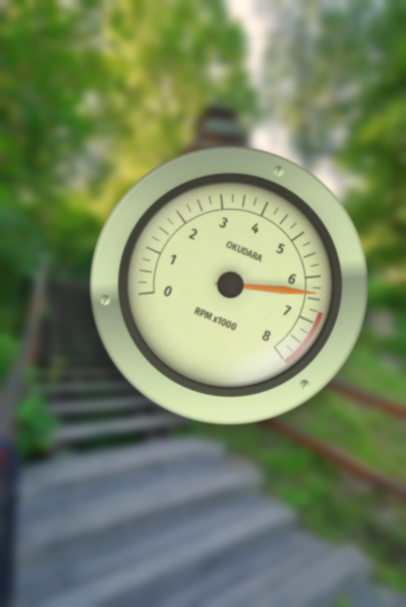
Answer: 6375 (rpm)
